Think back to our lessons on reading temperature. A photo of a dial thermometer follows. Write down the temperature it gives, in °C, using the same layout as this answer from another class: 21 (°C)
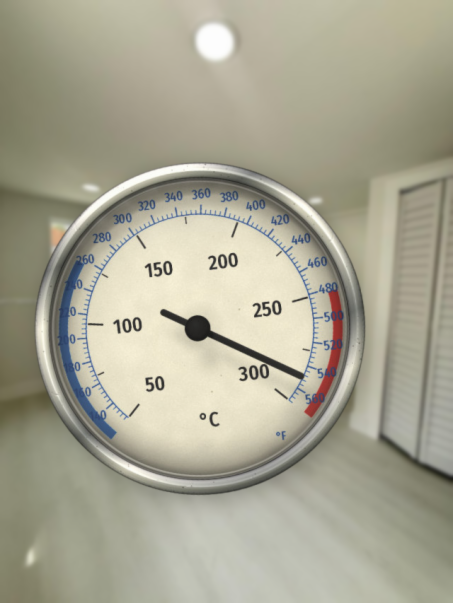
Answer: 287.5 (°C)
